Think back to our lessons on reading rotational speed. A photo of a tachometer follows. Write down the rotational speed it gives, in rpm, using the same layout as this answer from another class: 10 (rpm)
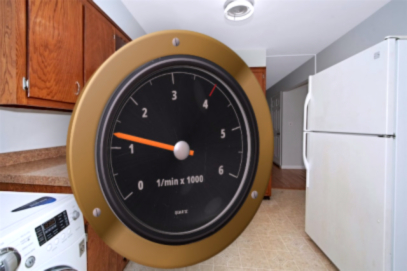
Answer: 1250 (rpm)
